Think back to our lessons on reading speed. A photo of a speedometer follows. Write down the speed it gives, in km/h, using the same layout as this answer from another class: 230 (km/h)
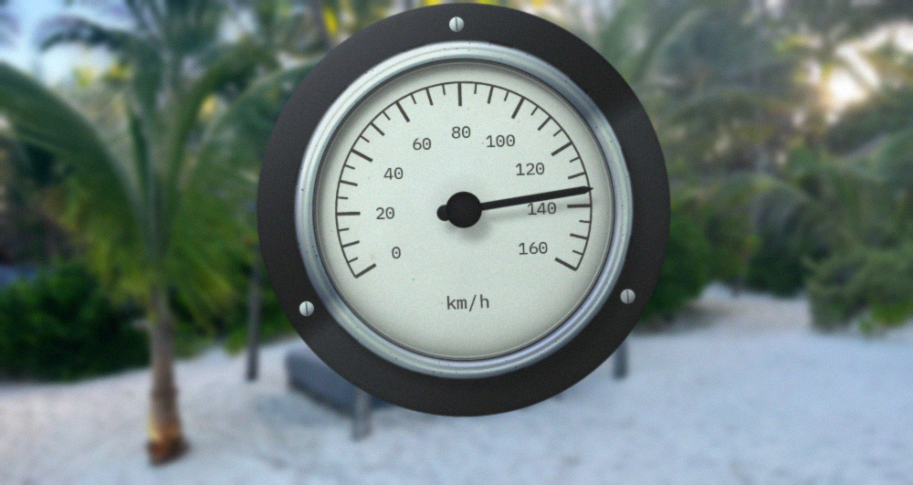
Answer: 135 (km/h)
